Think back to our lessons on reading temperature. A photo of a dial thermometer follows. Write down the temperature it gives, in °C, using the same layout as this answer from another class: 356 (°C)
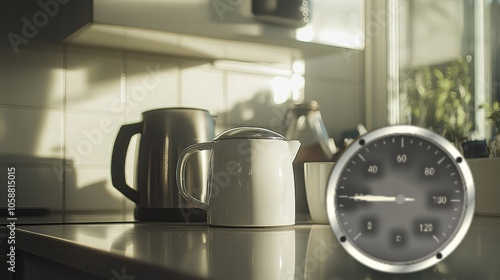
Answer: 20 (°C)
